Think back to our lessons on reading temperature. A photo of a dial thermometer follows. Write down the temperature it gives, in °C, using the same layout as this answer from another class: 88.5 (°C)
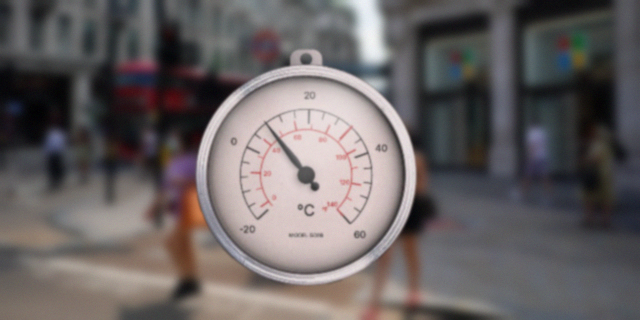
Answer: 8 (°C)
